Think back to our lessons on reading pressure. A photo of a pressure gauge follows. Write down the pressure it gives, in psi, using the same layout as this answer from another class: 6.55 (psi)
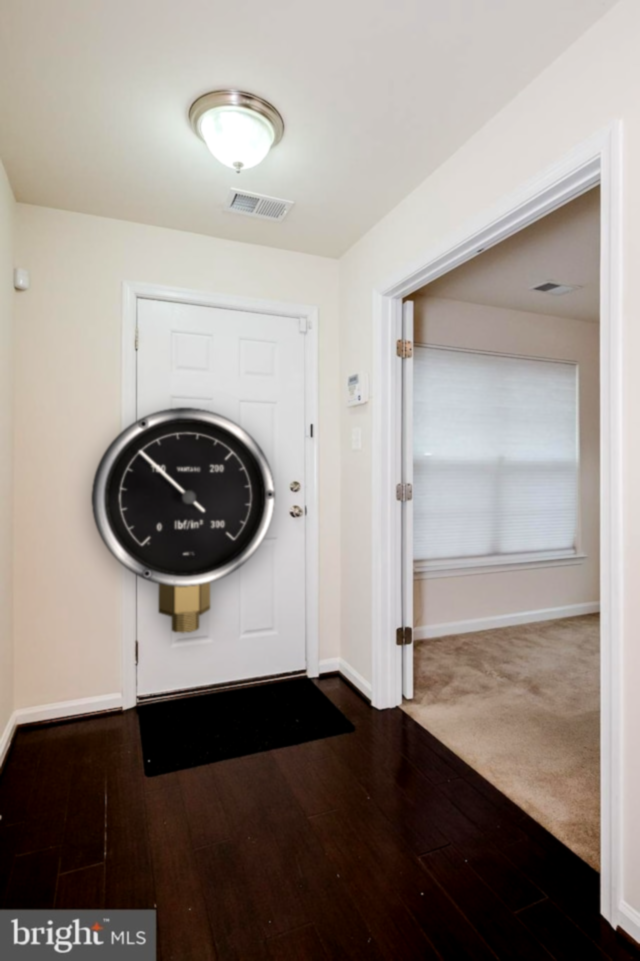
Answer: 100 (psi)
